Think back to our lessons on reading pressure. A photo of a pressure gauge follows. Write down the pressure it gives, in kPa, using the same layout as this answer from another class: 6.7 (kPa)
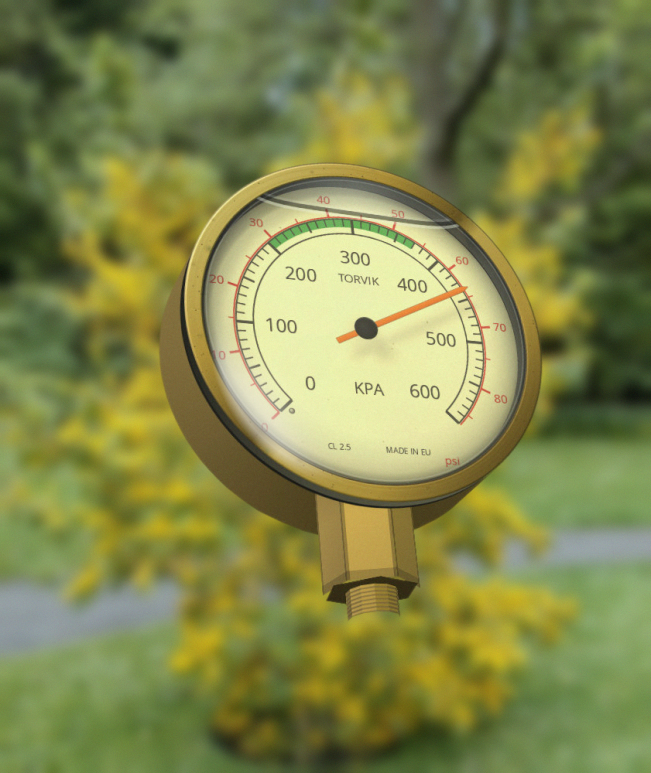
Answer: 440 (kPa)
